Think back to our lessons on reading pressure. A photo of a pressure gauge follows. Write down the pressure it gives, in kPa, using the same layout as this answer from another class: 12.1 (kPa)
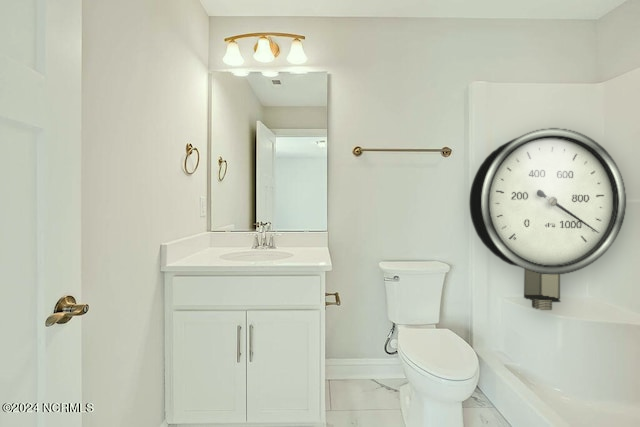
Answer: 950 (kPa)
